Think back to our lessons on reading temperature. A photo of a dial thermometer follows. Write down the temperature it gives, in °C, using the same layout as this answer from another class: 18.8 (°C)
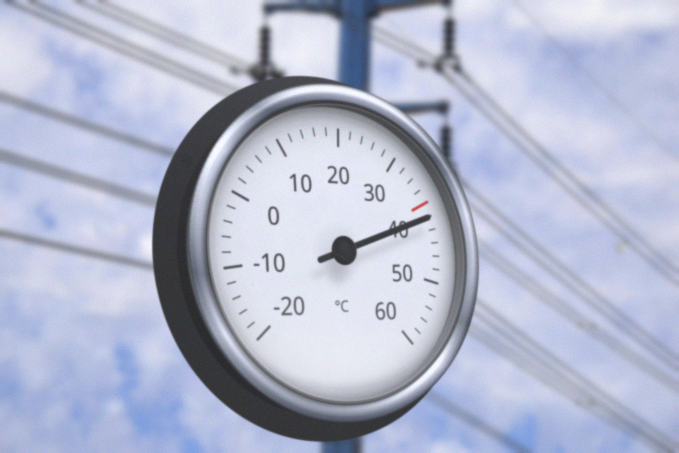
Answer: 40 (°C)
